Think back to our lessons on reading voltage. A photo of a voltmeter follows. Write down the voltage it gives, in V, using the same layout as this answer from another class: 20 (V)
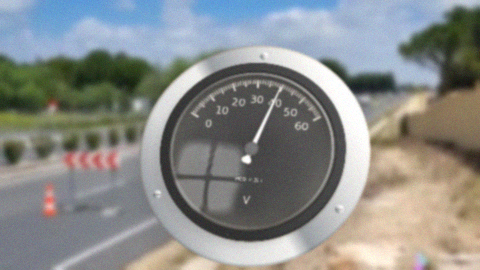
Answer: 40 (V)
